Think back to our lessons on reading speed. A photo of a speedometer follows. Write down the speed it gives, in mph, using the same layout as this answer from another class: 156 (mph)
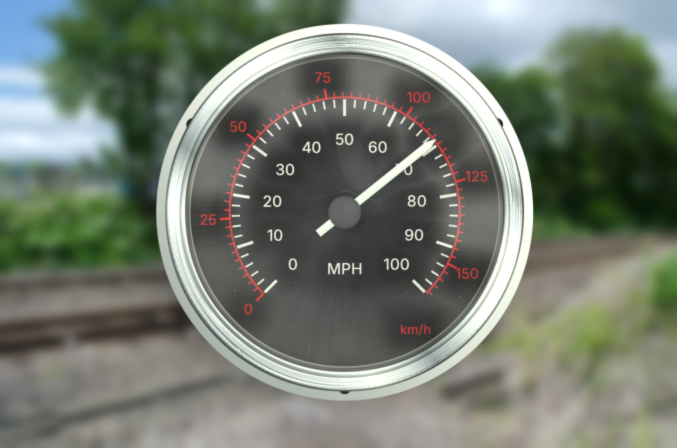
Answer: 69 (mph)
